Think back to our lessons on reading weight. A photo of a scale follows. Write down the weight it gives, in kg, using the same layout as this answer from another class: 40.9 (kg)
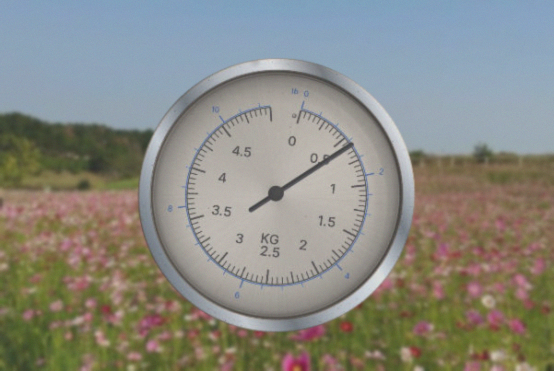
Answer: 0.6 (kg)
